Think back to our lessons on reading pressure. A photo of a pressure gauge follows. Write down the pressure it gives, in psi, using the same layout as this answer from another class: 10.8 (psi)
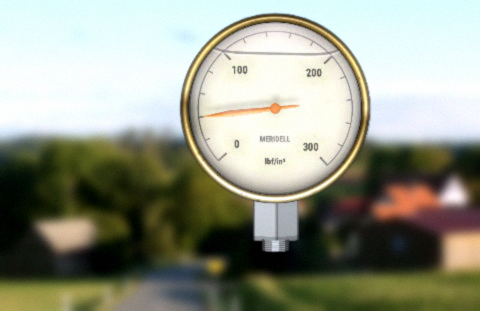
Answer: 40 (psi)
